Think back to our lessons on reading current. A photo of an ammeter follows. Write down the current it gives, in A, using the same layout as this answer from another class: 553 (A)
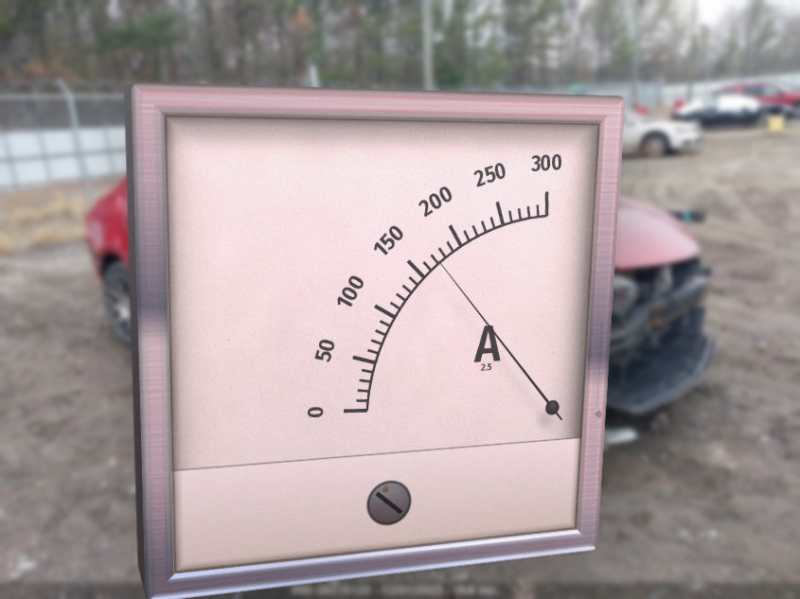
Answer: 170 (A)
